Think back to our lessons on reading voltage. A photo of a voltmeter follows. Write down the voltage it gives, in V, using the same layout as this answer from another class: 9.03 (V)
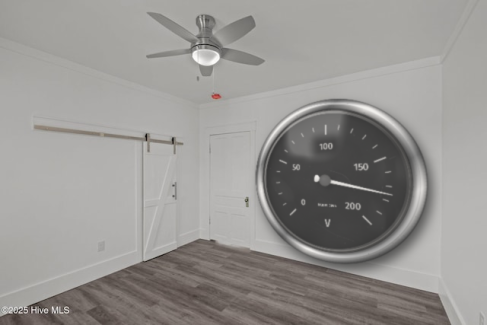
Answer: 175 (V)
